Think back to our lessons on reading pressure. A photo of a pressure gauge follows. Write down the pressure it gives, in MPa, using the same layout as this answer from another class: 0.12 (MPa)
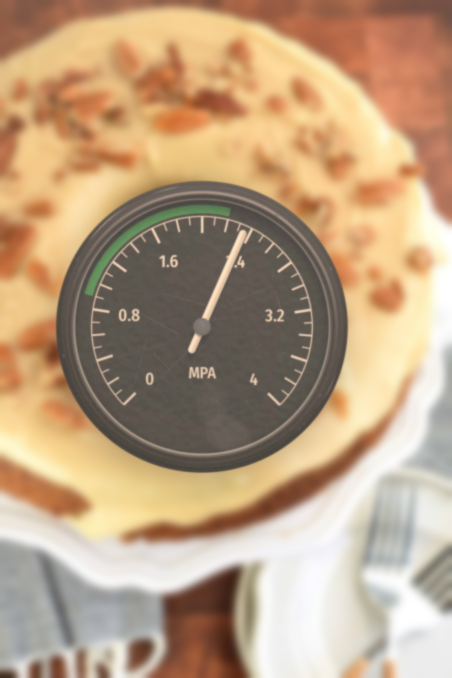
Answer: 2.35 (MPa)
